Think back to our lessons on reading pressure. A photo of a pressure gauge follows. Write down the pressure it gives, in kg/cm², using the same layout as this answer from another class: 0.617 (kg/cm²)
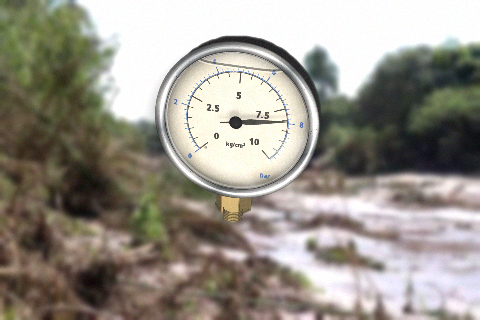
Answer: 8 (kg/cm²)
